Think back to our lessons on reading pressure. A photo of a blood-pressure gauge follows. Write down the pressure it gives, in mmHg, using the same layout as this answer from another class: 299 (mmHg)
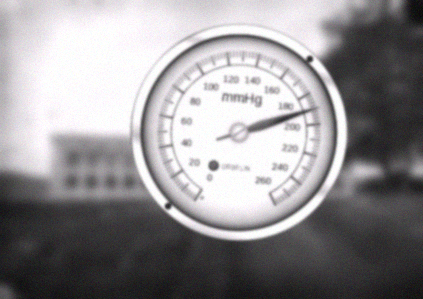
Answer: 190 (mmHg)
